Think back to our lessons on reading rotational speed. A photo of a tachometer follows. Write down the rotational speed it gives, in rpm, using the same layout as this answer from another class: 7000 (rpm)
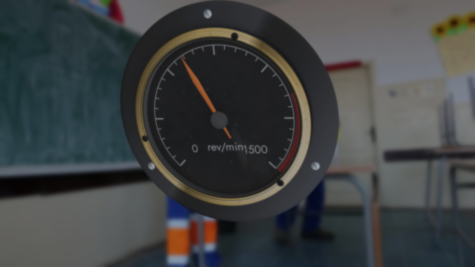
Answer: 600 (rpm)
